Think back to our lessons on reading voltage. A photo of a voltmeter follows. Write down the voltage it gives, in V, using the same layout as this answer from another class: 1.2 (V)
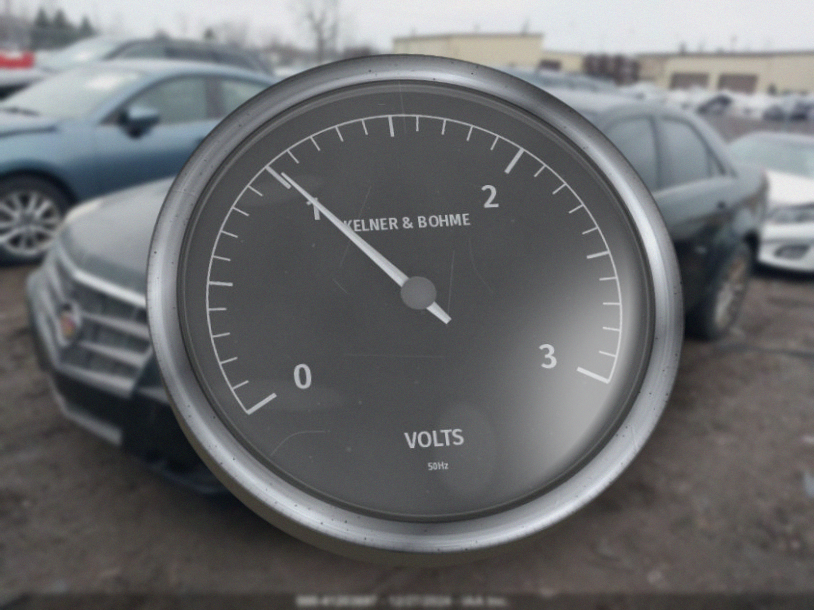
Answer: 1 (V)
